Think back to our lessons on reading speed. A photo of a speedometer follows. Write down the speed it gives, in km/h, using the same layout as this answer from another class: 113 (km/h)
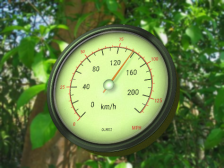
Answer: 140 (km/h)
